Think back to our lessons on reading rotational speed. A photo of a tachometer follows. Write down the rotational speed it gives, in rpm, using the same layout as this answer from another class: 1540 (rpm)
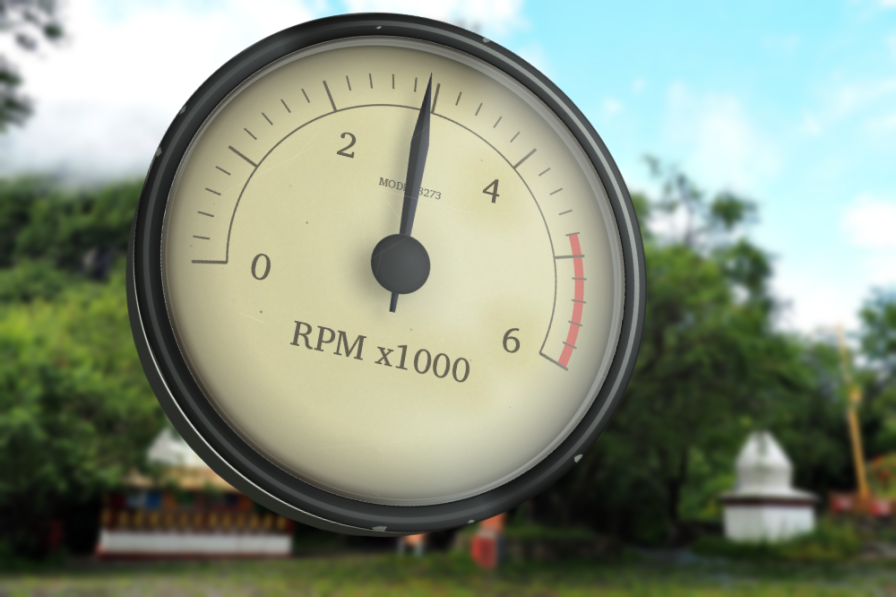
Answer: 2900 (rpm)
